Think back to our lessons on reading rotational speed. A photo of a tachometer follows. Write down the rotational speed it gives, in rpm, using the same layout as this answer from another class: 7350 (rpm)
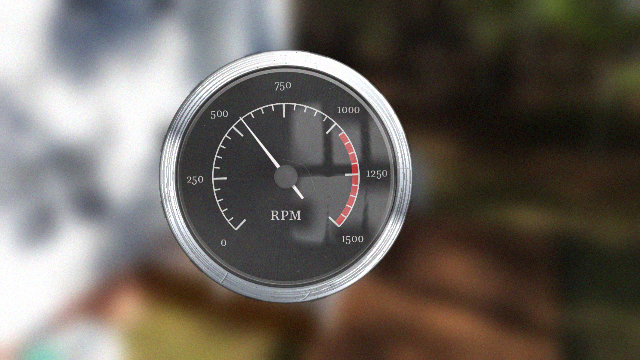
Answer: 550 (rpm)
